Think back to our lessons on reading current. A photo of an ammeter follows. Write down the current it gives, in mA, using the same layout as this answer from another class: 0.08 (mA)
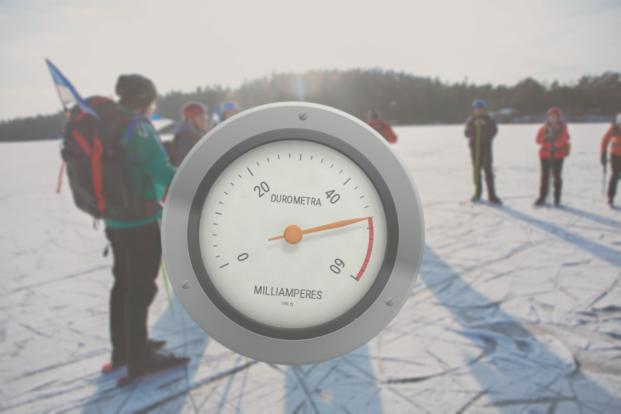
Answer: 48 (mA)
